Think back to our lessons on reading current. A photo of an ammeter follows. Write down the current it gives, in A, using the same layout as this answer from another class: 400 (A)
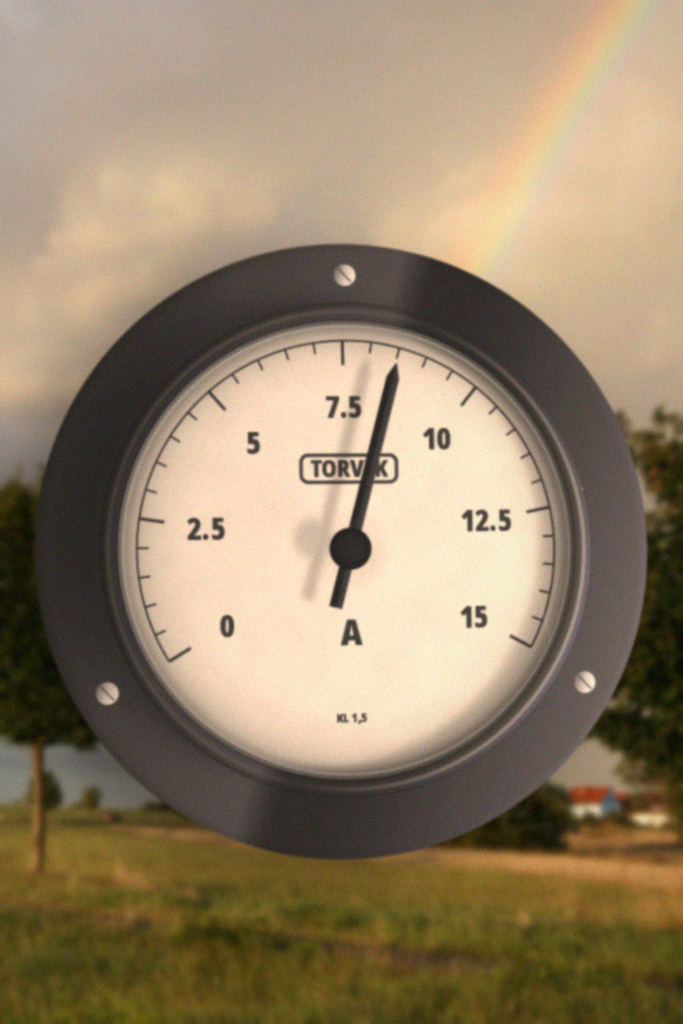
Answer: 8.5 (A)
